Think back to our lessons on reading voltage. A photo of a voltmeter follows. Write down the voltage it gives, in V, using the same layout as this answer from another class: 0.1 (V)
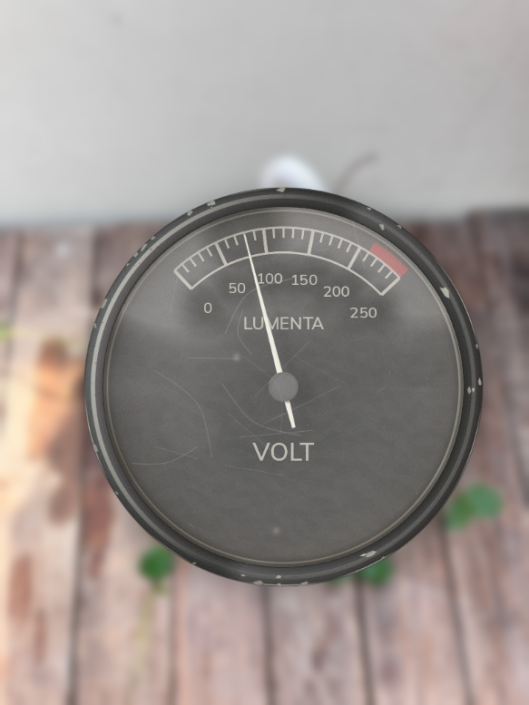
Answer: 80 (V)
